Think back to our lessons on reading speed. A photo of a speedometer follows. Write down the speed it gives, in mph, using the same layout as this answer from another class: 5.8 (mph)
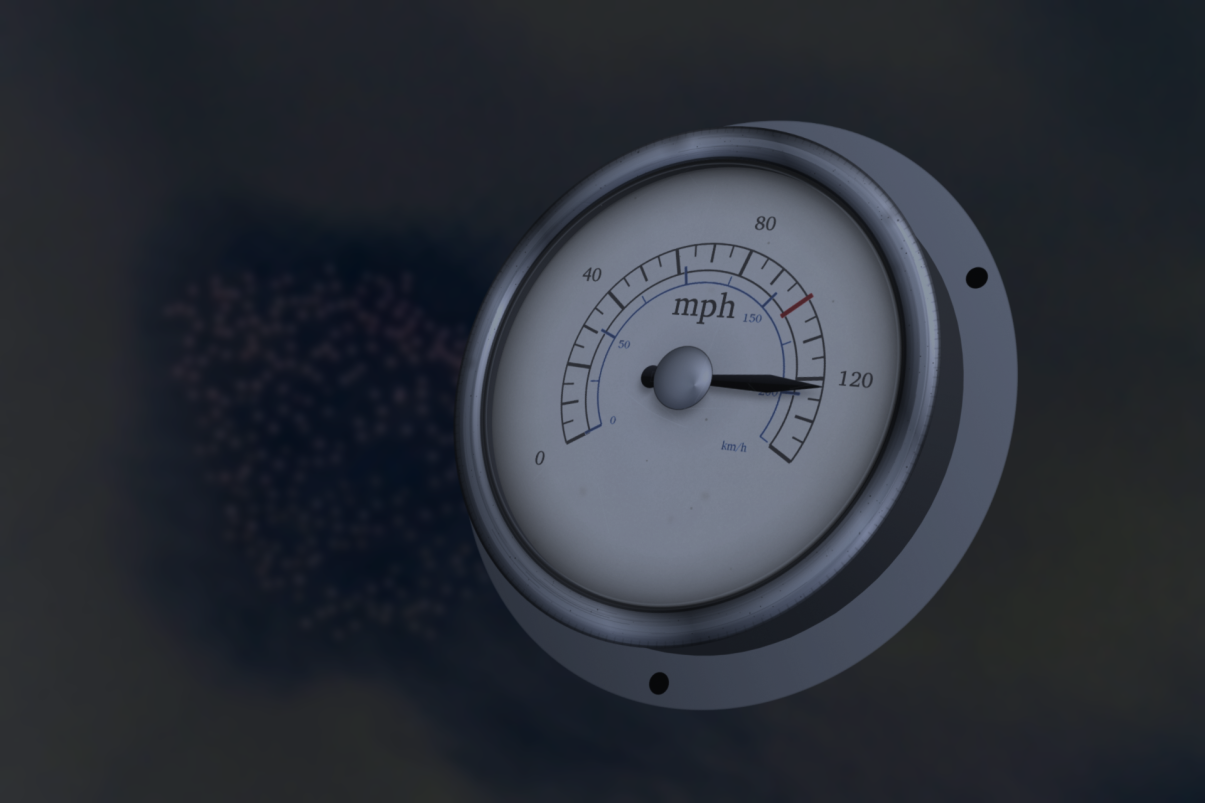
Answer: 122.5 (mph)
